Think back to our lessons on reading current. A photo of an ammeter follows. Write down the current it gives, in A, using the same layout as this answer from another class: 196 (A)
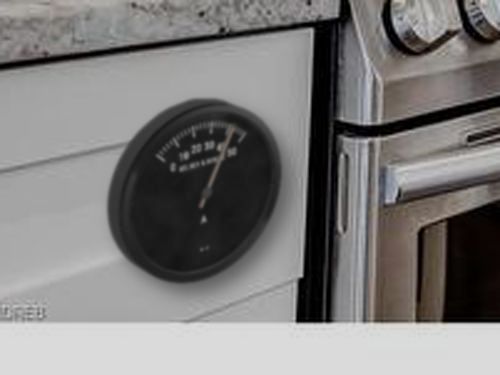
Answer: 40 (A)
